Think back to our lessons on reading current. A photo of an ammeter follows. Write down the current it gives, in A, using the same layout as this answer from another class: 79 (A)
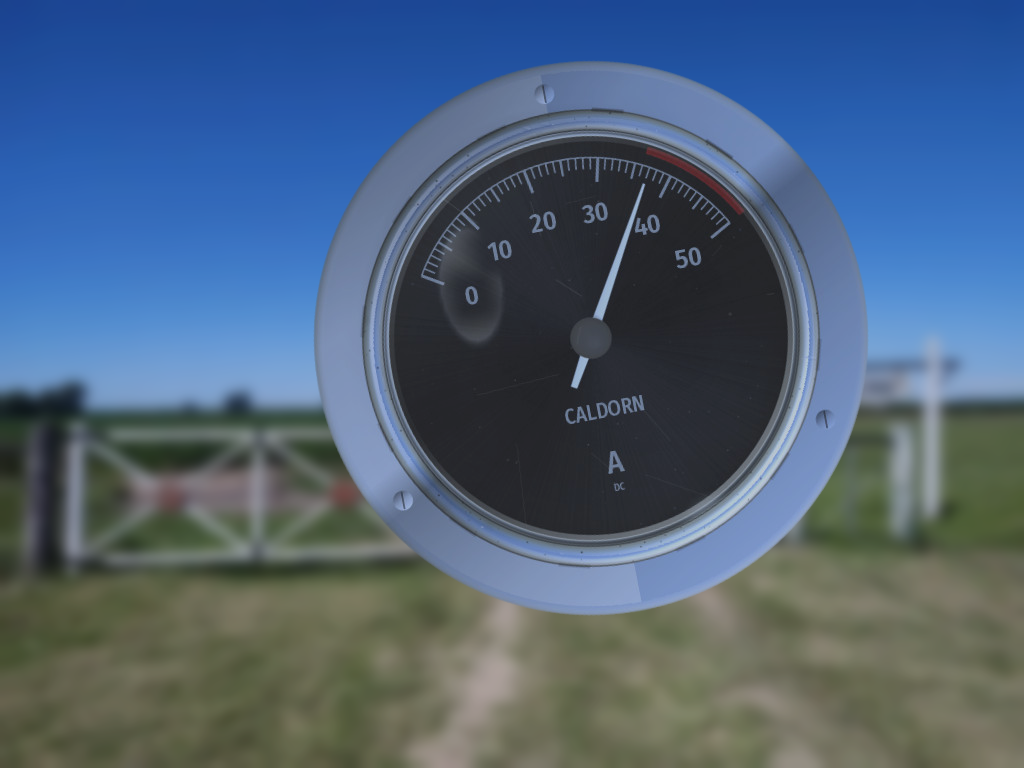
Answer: 37 (A)
